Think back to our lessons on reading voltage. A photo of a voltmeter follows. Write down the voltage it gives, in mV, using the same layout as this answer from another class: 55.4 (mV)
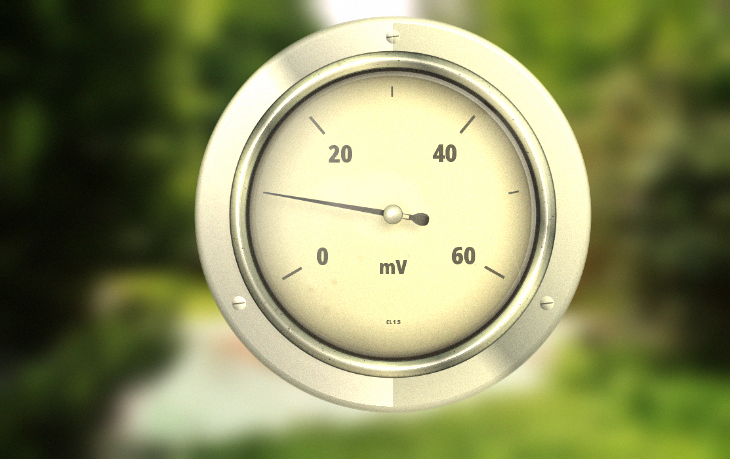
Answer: 10 (mV)
